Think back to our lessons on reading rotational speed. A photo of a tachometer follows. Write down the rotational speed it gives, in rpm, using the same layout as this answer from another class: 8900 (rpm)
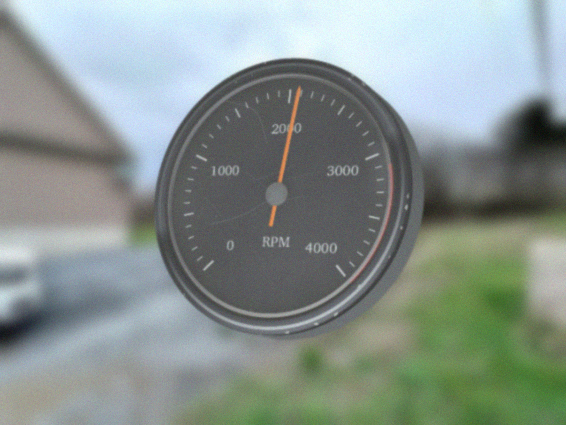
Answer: 2100 (rpm)
